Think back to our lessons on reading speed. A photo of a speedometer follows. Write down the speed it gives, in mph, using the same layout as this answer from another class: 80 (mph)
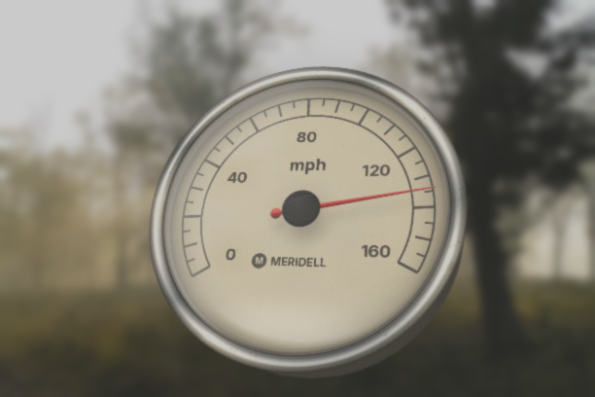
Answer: 135 (mph)
